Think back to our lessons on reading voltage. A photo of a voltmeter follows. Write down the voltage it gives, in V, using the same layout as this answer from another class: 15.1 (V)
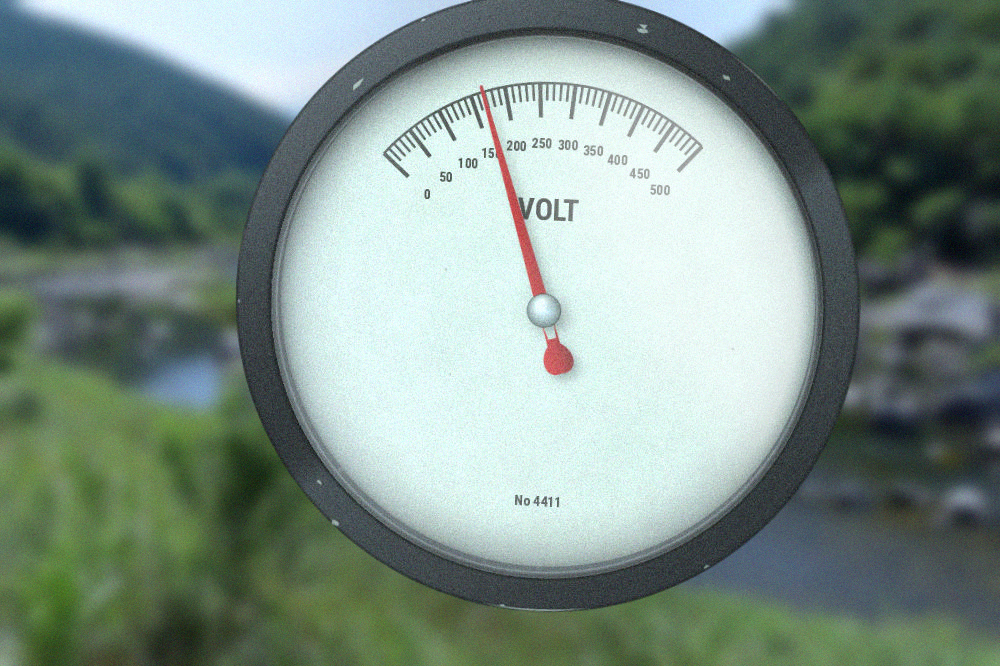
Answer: 170 (V)
